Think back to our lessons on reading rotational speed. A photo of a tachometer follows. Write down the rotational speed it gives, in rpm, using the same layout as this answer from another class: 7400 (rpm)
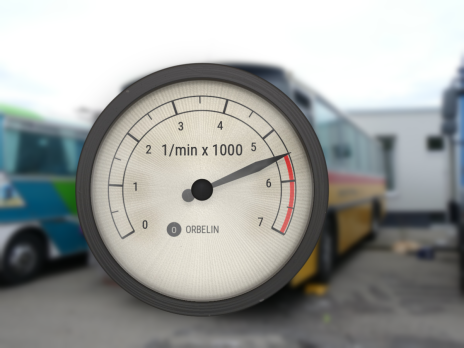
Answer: 5500 (rpm)
